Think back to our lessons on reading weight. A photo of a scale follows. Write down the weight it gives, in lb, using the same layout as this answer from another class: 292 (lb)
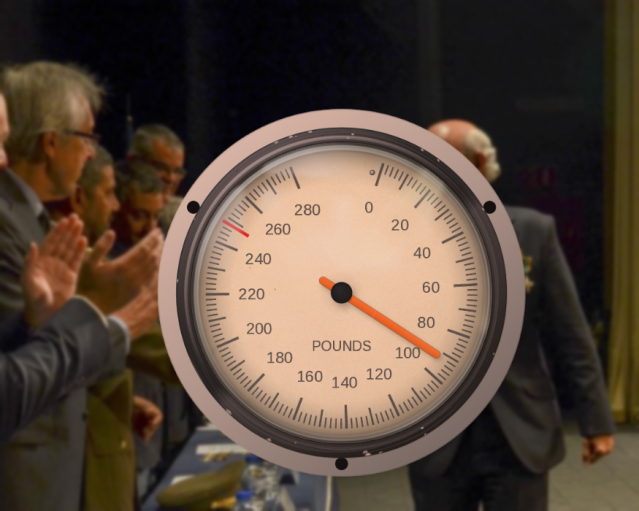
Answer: 92 (lb)
